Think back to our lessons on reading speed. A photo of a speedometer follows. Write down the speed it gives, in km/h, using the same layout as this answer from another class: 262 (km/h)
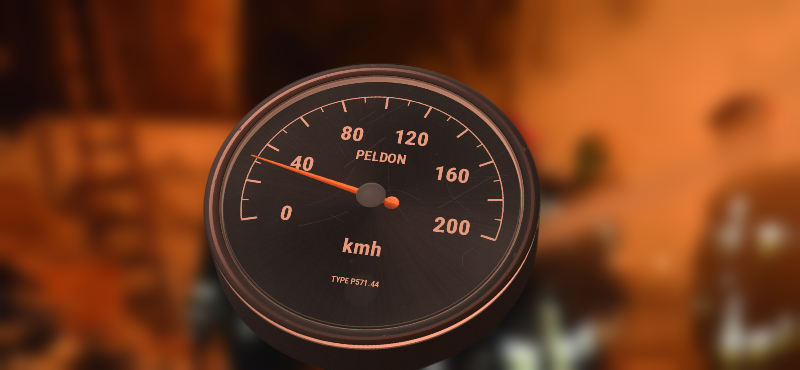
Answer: 30 (km/h)
